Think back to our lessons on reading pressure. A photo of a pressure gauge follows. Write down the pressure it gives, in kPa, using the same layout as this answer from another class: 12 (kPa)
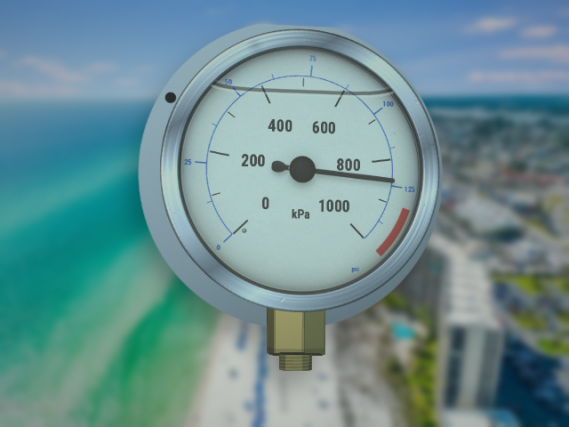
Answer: 850 (kPa)
